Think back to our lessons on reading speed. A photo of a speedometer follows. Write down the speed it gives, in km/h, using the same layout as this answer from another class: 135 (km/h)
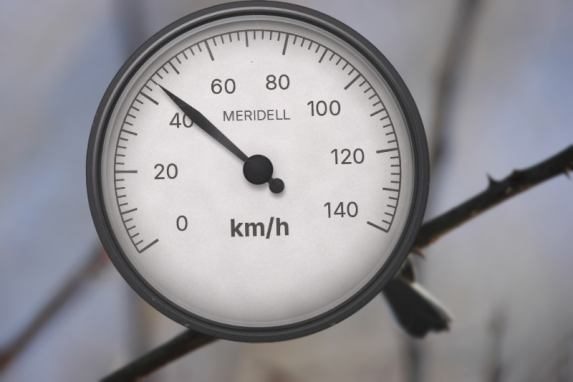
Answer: 44 (km/h)
